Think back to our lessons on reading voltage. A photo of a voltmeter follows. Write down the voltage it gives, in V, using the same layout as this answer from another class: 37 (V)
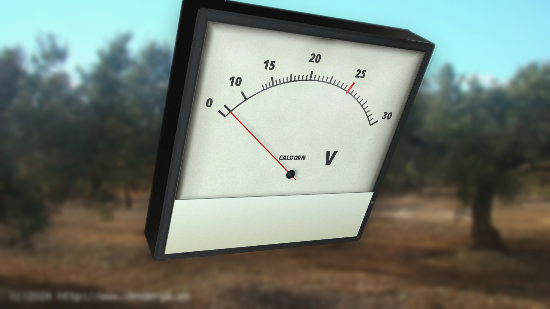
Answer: 5 (V)
